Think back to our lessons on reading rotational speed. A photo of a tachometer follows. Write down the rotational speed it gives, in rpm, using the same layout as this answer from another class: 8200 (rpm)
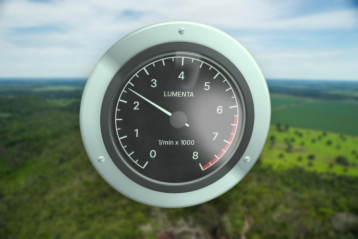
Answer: 2375 (rpm)
